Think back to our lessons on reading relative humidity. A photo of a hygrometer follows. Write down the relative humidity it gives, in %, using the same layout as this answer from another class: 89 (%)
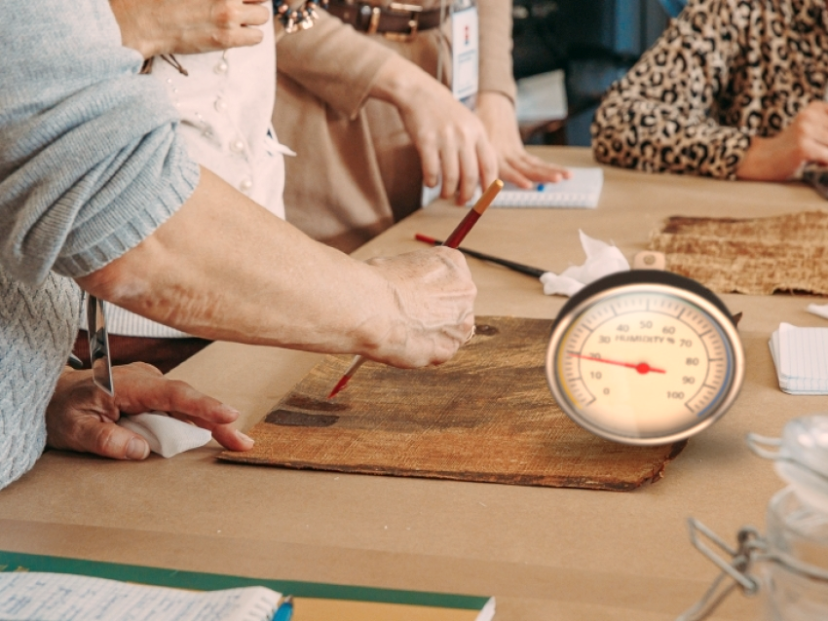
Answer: 20 (%)
